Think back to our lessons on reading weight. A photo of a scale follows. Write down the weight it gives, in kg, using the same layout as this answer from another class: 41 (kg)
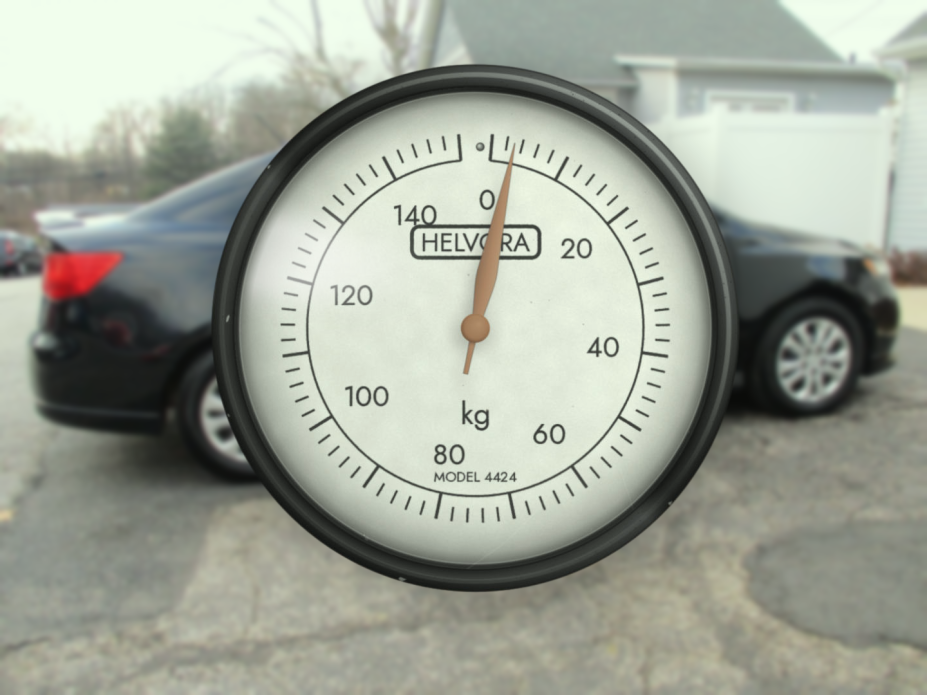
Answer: 3 (kg)
